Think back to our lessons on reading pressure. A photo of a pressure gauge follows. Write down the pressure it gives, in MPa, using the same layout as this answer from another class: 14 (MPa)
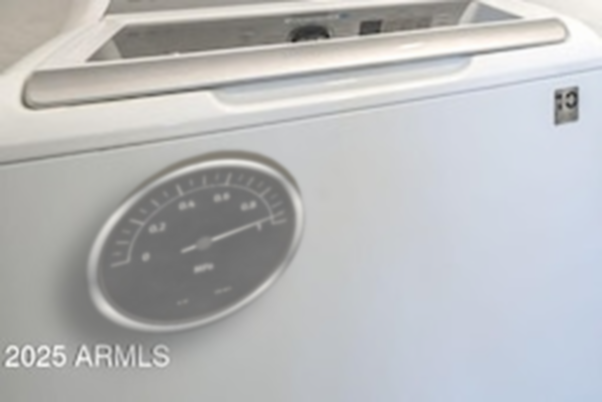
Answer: 0.95 (MPa)
